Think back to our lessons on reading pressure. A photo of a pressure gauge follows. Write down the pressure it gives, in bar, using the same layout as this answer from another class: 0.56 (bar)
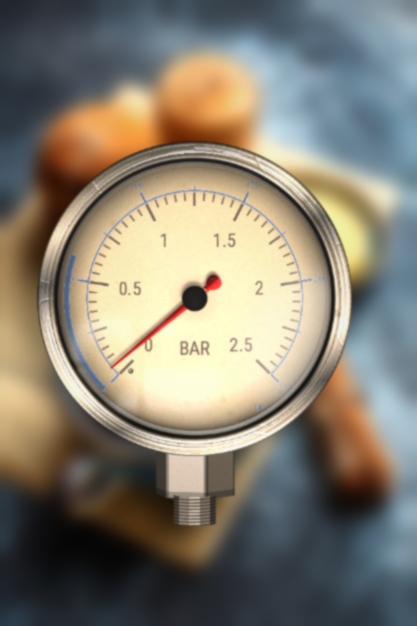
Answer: 0.05 (bar)
